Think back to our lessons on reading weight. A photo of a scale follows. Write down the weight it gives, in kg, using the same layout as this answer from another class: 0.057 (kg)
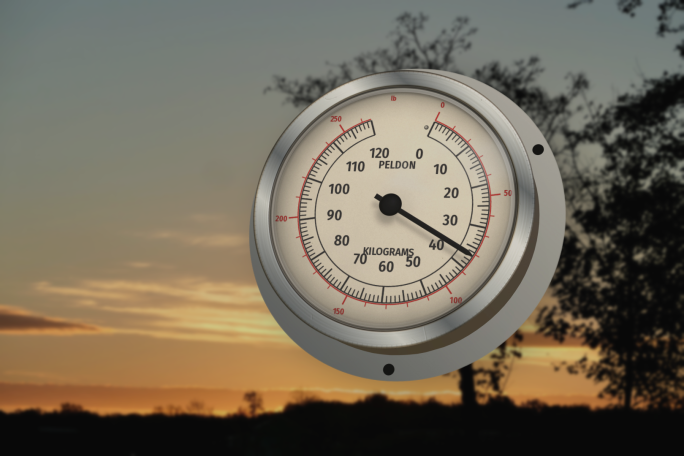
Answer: 37 (kg)
